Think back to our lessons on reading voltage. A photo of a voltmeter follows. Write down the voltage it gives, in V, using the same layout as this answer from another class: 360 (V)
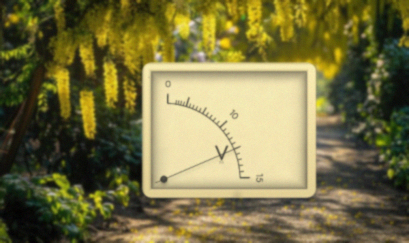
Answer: 12.5 (V)
